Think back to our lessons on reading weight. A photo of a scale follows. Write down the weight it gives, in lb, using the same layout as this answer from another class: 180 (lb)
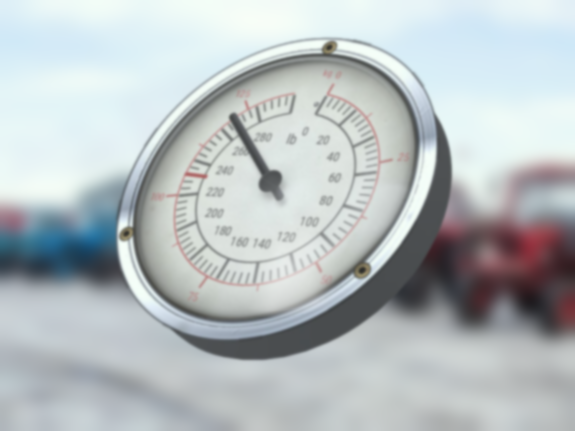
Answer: 268 (lb)
